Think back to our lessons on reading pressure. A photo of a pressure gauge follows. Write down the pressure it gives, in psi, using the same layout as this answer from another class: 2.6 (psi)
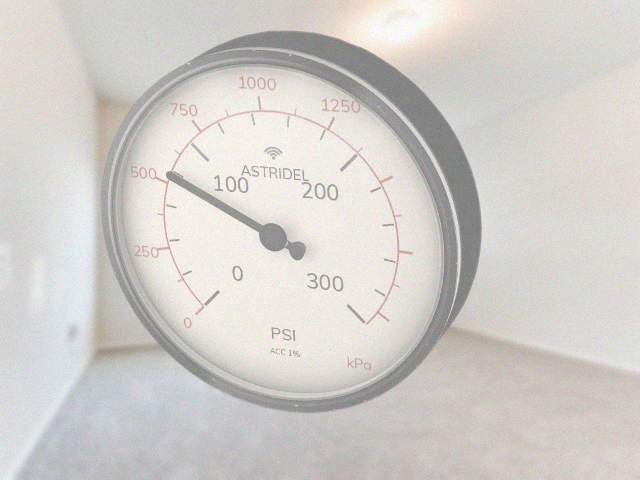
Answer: 80 (psi)
